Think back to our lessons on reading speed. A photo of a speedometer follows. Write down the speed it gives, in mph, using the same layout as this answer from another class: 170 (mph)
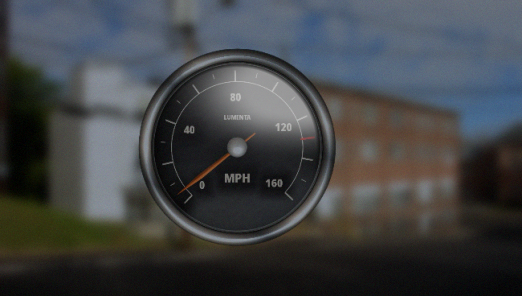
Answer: 5 (mph)
